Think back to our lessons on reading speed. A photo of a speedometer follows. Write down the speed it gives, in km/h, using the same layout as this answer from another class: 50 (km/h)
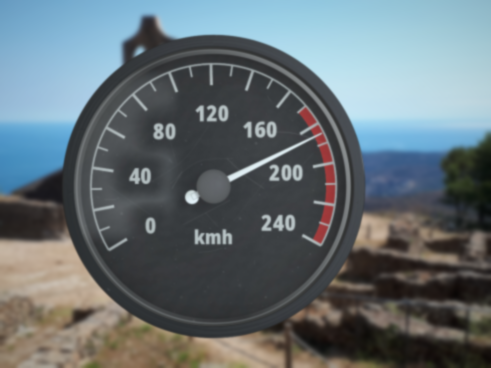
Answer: 185 (km/h)
